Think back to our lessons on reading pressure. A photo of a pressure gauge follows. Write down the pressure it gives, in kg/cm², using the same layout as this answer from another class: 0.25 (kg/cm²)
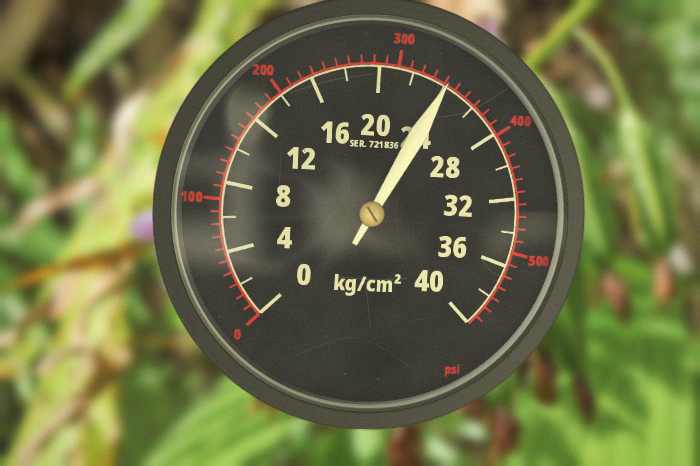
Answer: 24 (kg/cm²)
